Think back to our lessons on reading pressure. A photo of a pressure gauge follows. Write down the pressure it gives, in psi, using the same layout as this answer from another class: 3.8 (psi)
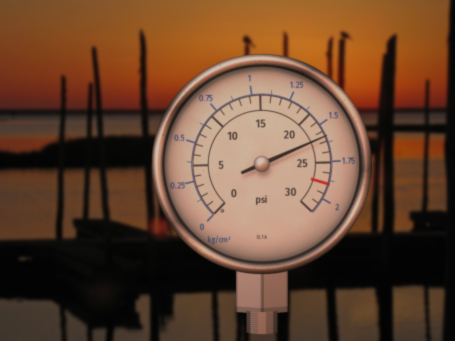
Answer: 22.5 (psi)
